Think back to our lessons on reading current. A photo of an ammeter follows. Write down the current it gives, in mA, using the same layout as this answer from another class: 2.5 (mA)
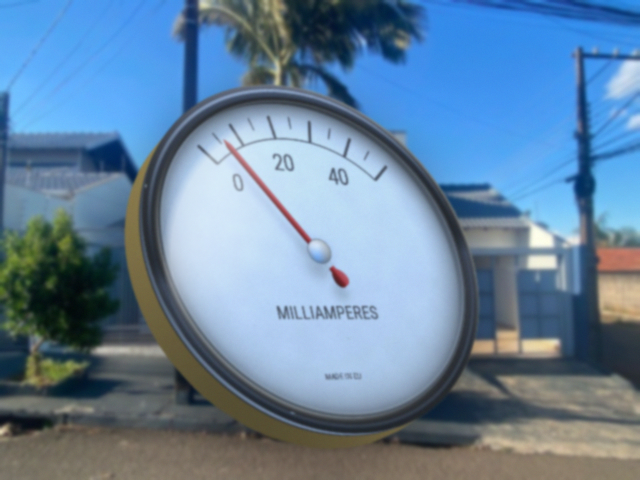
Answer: 5 (mA)
